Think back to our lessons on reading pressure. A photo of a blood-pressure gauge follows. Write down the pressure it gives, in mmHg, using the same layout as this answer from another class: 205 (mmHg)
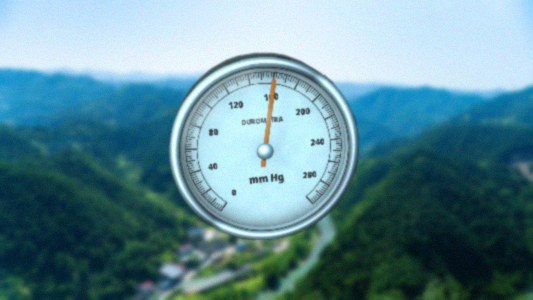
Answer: 160 (mmHg)
